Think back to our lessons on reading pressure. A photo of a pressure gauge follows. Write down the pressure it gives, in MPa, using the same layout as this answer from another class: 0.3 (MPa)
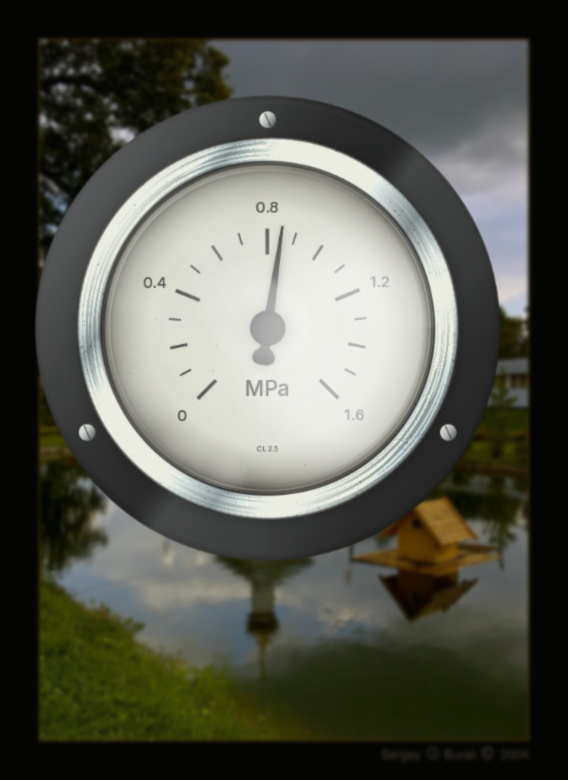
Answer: 0.85 (MPa)
